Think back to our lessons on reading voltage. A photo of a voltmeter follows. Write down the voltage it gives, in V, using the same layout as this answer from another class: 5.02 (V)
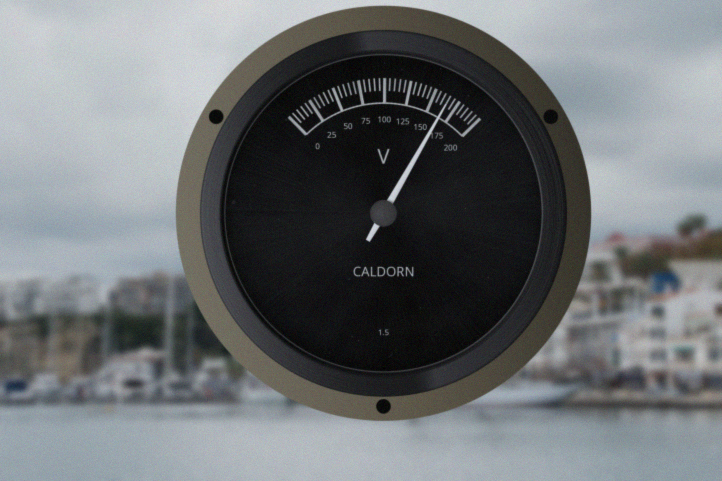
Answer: 165 (V)
